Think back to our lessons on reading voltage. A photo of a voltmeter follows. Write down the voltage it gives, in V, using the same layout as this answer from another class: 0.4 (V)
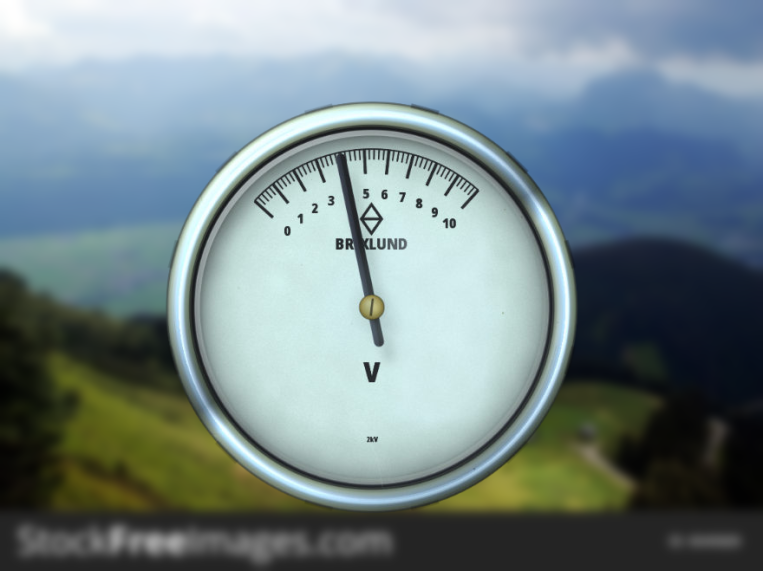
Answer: 4 (V)
